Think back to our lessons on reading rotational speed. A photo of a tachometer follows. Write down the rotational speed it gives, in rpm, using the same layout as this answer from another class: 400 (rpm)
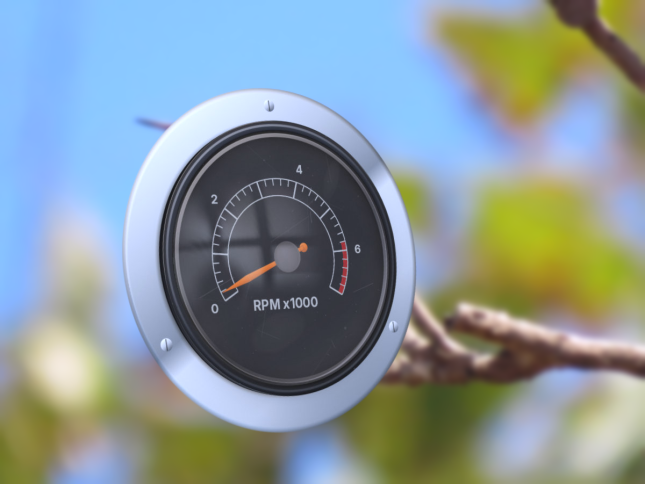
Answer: 200 (rpm)
